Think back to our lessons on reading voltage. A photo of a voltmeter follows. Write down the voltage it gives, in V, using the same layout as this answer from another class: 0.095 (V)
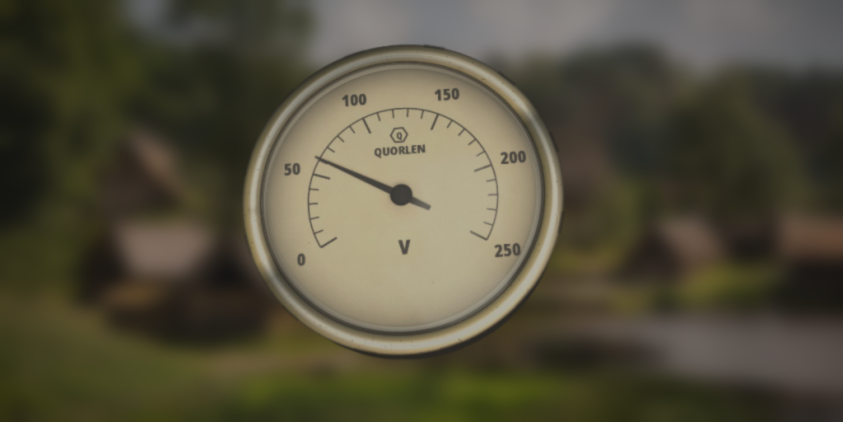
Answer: 60 (V)
